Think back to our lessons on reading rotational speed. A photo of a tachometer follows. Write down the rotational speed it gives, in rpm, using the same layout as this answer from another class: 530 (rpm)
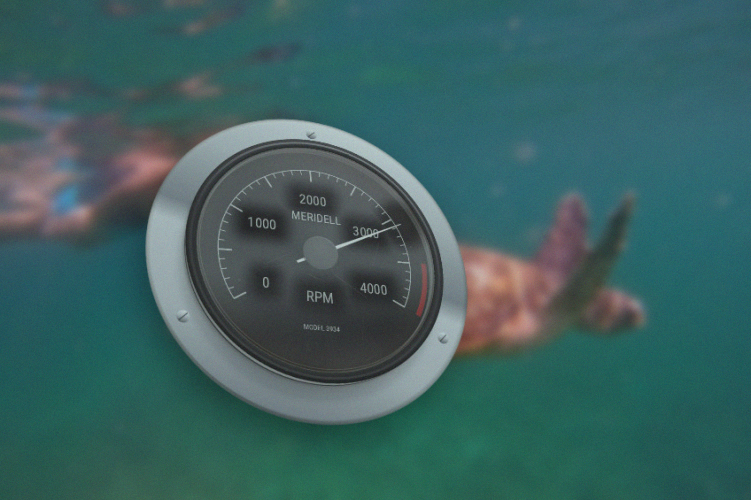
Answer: 3100 (rpm)
